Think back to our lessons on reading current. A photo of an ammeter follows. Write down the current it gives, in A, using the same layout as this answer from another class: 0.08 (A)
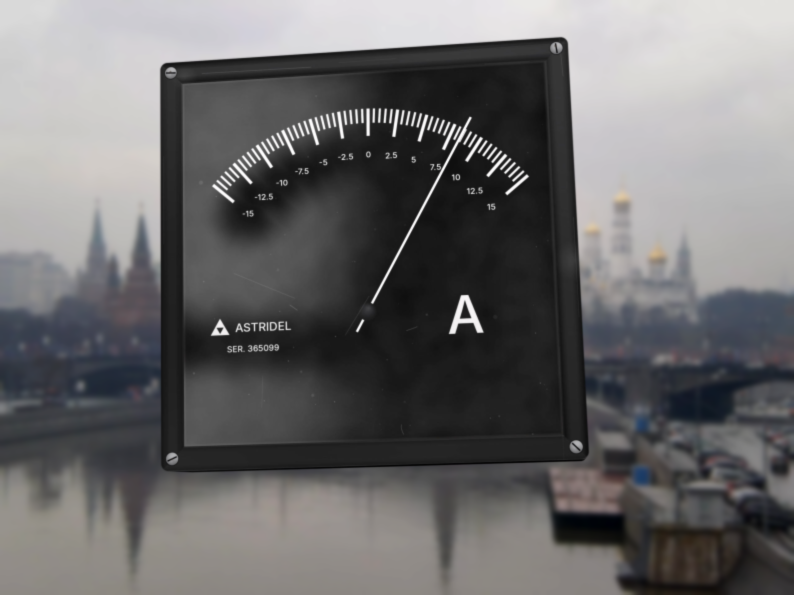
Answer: 8.5 (A)
